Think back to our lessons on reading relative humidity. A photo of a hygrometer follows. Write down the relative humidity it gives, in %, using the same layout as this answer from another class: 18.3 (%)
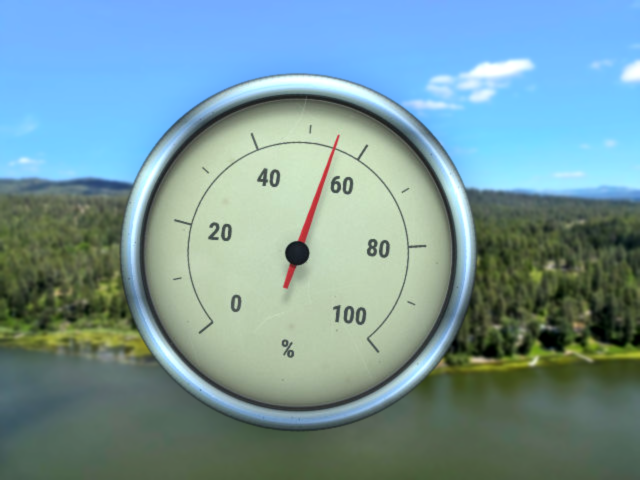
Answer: 55 (%)
